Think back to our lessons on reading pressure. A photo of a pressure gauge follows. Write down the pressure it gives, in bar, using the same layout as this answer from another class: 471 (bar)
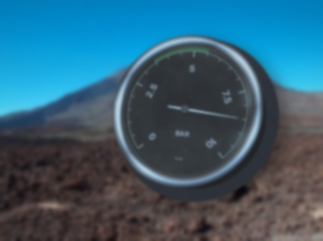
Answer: 8.5 (bar)
